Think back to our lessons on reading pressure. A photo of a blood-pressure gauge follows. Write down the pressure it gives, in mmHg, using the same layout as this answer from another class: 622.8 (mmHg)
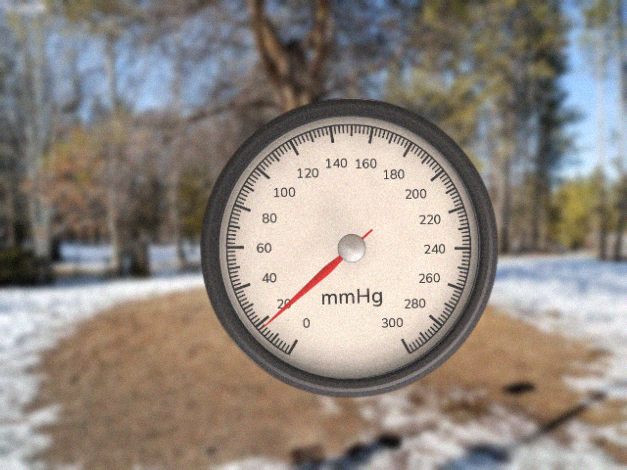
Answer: 18 (mmHg)
